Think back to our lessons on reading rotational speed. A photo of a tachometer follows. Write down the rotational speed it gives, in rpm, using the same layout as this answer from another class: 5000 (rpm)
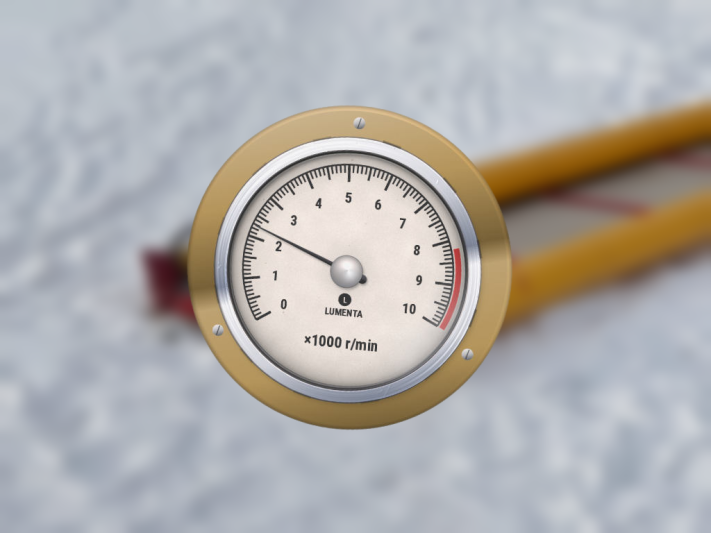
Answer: 2300 (rpm)
